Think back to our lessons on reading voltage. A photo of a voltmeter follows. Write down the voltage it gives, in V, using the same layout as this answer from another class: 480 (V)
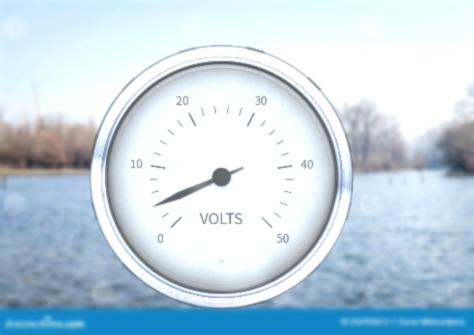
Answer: 4 (V)
